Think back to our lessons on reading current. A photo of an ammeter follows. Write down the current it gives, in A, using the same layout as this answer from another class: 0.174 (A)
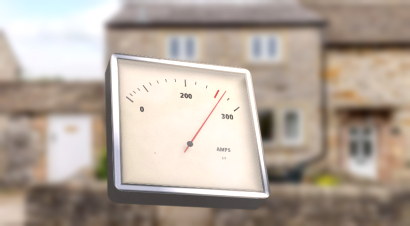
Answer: 270 (A)
